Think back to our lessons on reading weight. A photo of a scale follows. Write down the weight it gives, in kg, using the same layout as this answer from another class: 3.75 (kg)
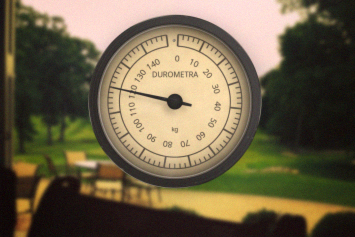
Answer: 120 (kg)
